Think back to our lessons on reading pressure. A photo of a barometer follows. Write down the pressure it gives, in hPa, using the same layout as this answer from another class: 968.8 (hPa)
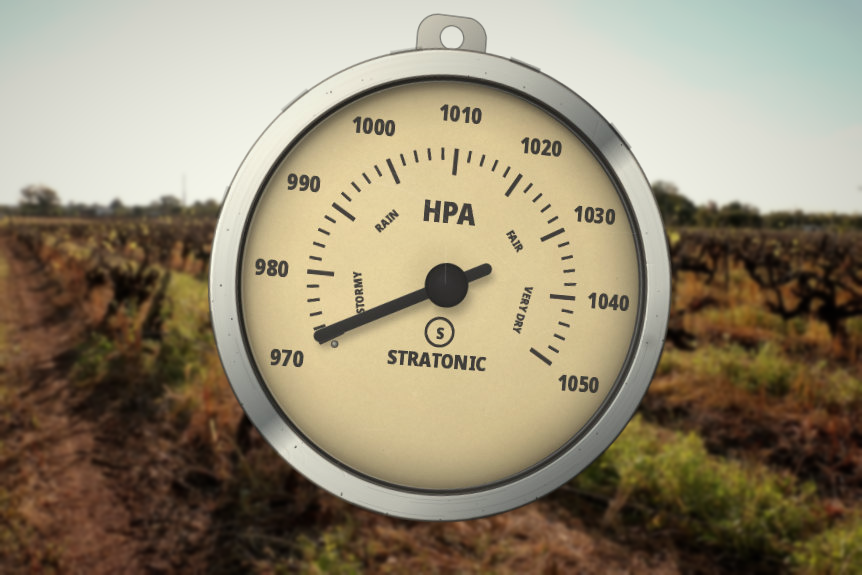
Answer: 971 (hPa)
